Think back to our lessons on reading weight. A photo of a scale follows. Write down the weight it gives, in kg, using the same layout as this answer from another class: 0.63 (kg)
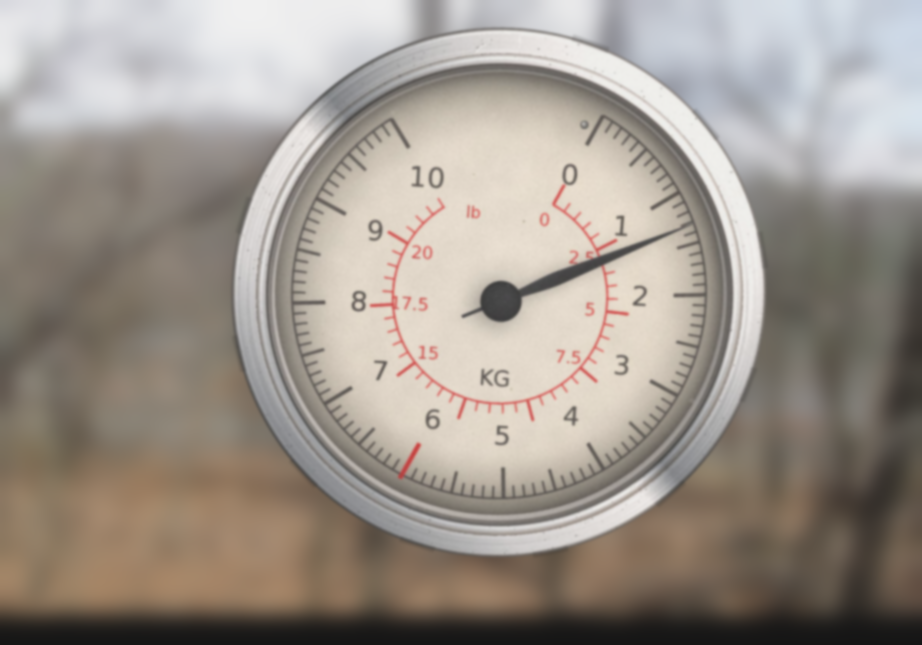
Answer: 1.3 (kg)
